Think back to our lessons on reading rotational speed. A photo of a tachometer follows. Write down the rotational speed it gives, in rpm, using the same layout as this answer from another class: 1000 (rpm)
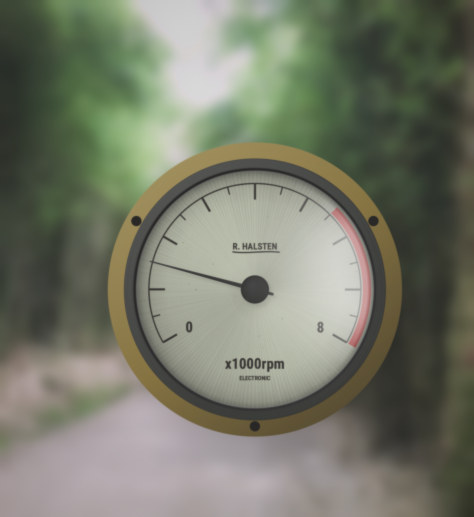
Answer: 1500 (rpm)
